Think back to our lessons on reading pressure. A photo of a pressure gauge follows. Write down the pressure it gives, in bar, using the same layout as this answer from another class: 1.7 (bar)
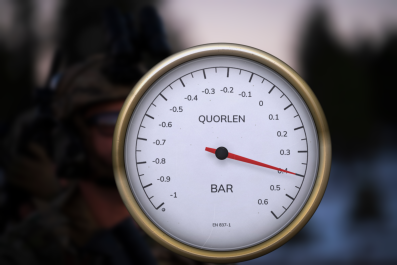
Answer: 0.4 (bar)
